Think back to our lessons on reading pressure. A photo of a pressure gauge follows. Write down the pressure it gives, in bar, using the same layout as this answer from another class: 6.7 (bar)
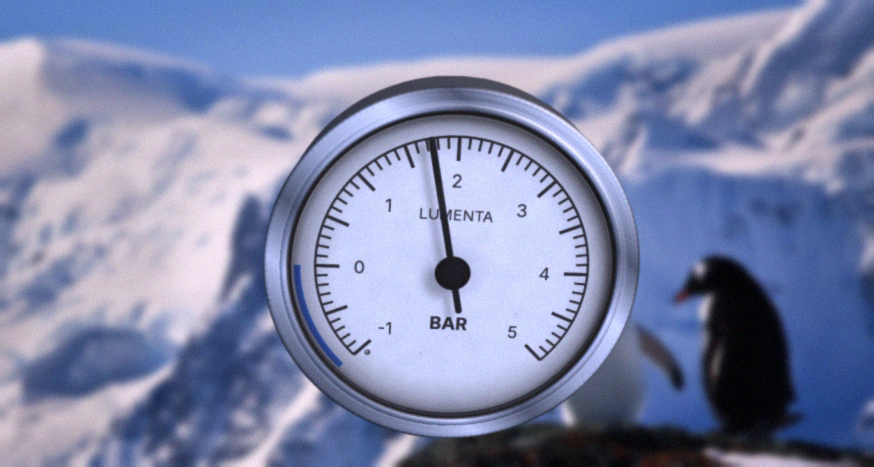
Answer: 1.75 (bar)
